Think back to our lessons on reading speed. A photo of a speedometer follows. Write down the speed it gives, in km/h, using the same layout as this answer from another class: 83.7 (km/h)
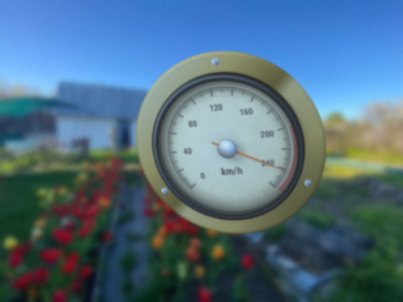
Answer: 240 (km/h)
